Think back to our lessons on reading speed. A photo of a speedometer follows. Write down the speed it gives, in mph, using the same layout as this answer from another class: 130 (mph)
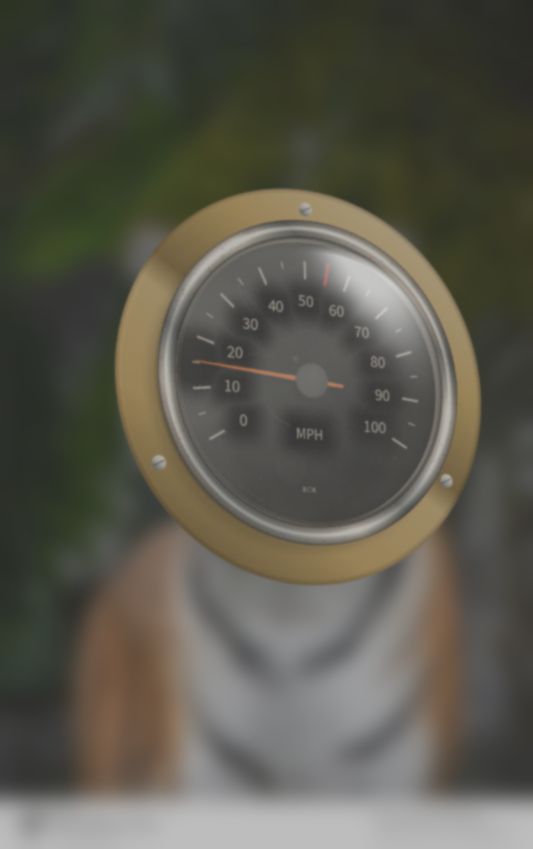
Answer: 15 (mph)
